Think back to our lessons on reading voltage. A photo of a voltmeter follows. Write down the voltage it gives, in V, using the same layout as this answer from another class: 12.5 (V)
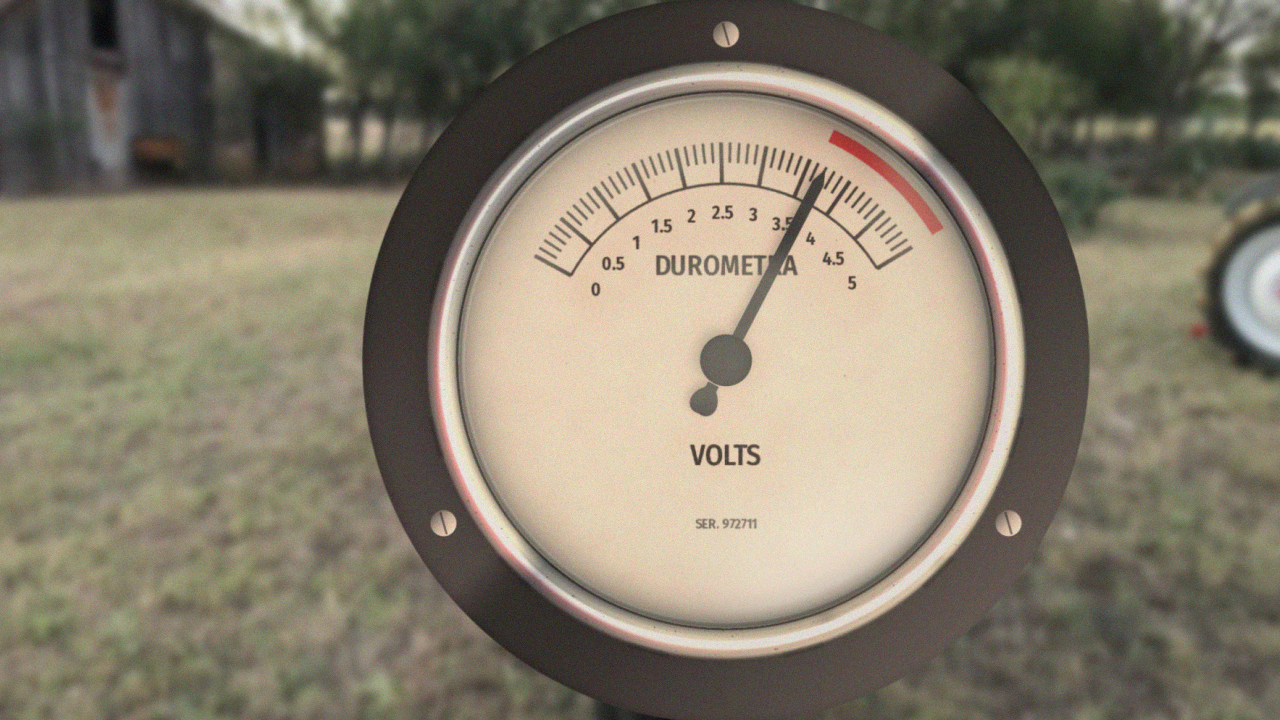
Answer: 3.7 (V)
